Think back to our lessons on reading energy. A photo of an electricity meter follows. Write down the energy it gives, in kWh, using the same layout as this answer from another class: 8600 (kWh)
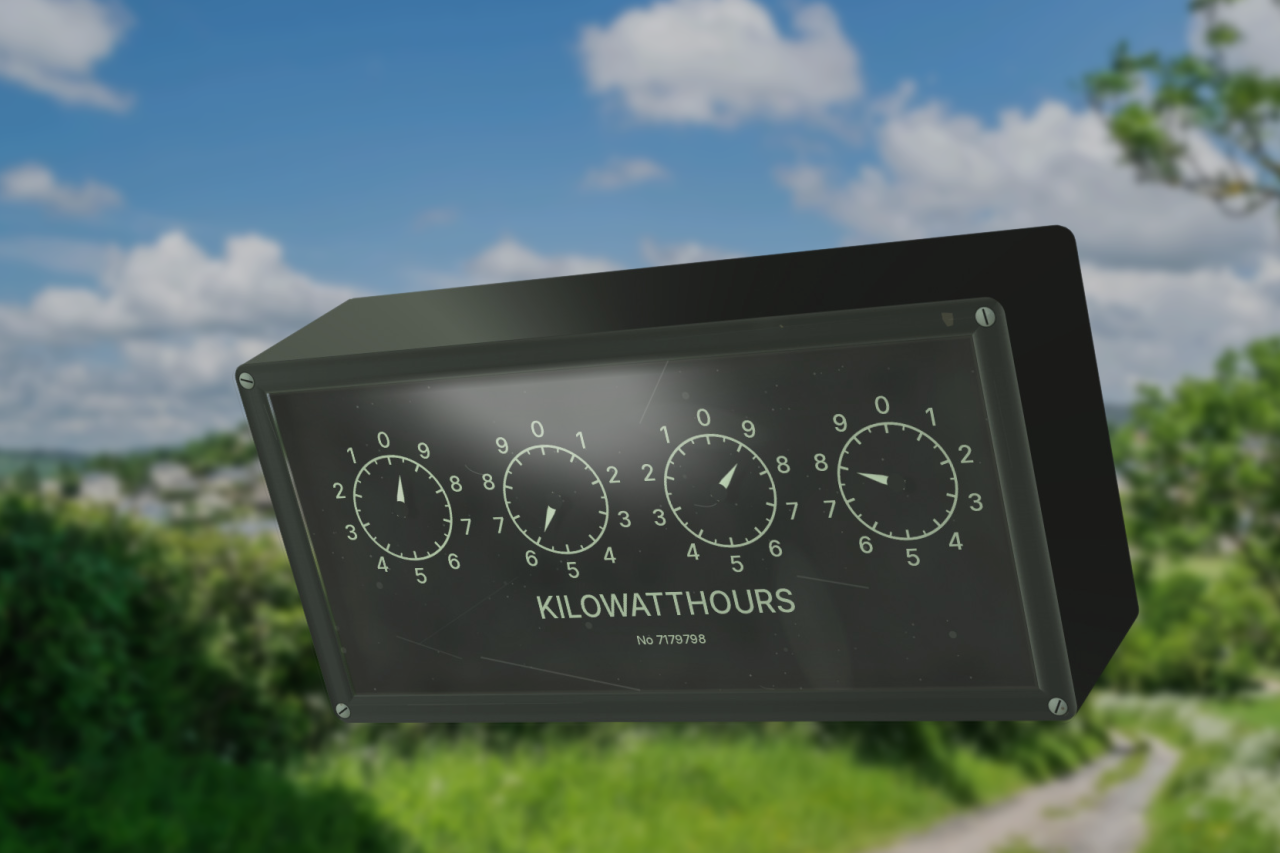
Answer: 9588 (kWh)
